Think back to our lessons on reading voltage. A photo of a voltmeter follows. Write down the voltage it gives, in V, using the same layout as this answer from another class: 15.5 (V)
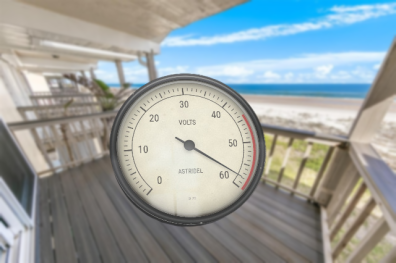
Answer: 58 (V)
